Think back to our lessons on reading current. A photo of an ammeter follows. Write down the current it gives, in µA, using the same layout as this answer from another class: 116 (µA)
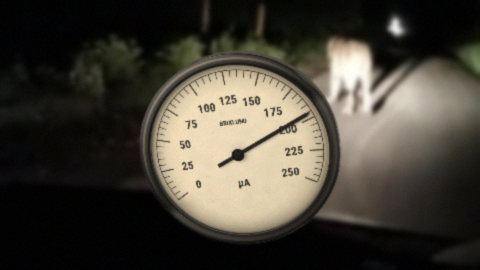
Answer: 195 (µA)
